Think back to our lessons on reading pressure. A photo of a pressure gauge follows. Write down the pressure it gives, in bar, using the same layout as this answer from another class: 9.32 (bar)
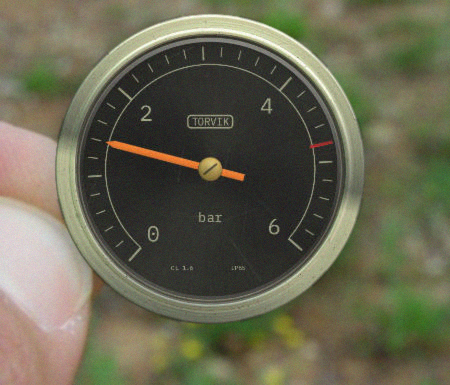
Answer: 1.4 (bar)
